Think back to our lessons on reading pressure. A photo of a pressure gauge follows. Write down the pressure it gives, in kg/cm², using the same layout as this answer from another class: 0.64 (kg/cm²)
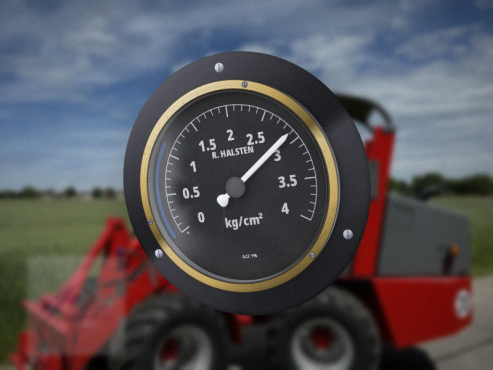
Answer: 2.9 (kg/cm²)
